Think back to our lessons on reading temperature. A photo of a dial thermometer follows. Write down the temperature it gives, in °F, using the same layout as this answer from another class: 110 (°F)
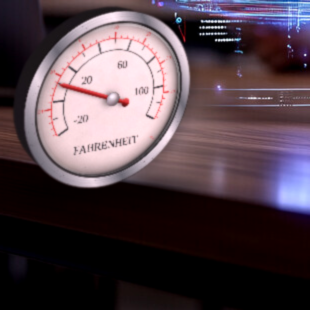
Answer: 10 (°F)
